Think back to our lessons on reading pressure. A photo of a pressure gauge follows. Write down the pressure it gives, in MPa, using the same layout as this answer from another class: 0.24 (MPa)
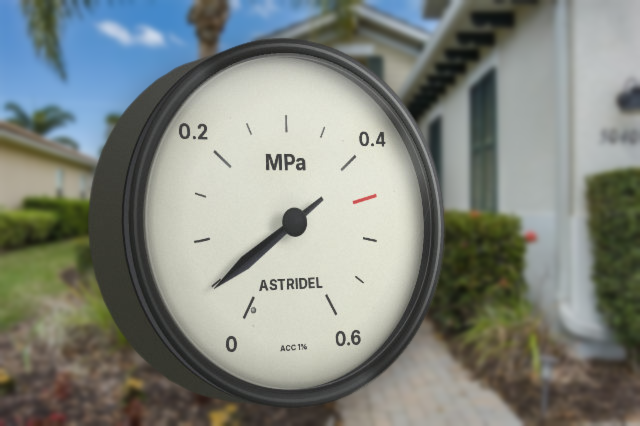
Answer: 0.05 (MPa)
